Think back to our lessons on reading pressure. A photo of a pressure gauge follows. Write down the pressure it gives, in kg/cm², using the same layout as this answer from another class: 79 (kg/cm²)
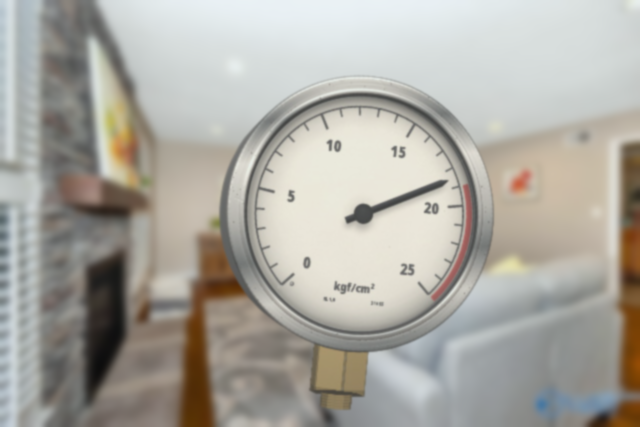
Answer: 18.5 (kg/cm²)
